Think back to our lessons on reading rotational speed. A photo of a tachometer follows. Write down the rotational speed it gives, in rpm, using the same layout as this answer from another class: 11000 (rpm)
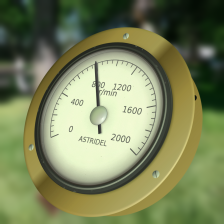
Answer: 800 (rpm)
